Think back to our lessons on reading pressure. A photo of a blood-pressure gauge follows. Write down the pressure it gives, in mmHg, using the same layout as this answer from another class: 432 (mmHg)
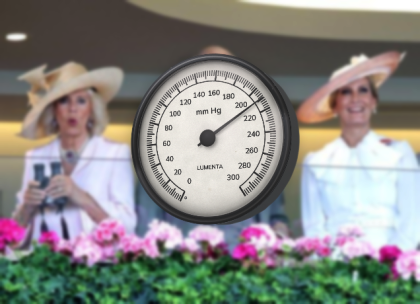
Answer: 210 (mmHg)
